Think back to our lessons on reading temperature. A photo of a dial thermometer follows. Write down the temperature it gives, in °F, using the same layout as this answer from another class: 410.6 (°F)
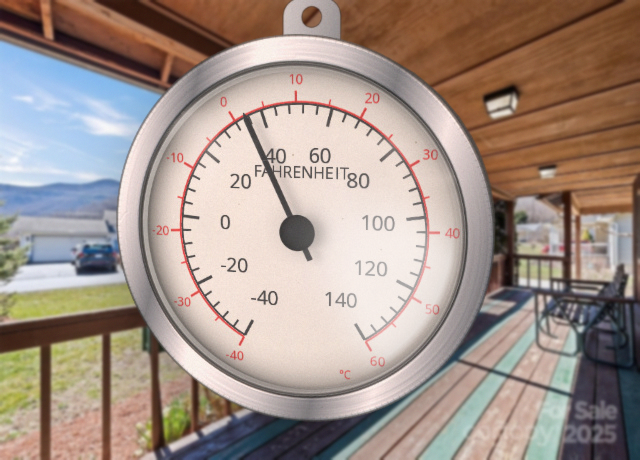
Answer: 36 (°F)
